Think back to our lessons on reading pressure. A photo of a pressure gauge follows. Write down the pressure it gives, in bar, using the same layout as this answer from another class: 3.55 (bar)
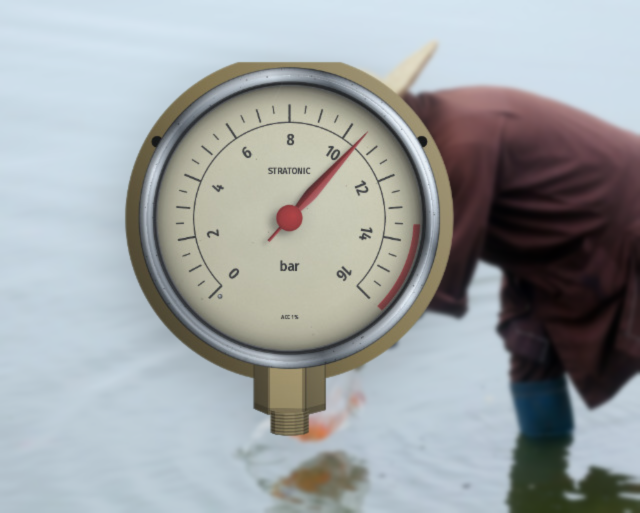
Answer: 10.5 (bar)
